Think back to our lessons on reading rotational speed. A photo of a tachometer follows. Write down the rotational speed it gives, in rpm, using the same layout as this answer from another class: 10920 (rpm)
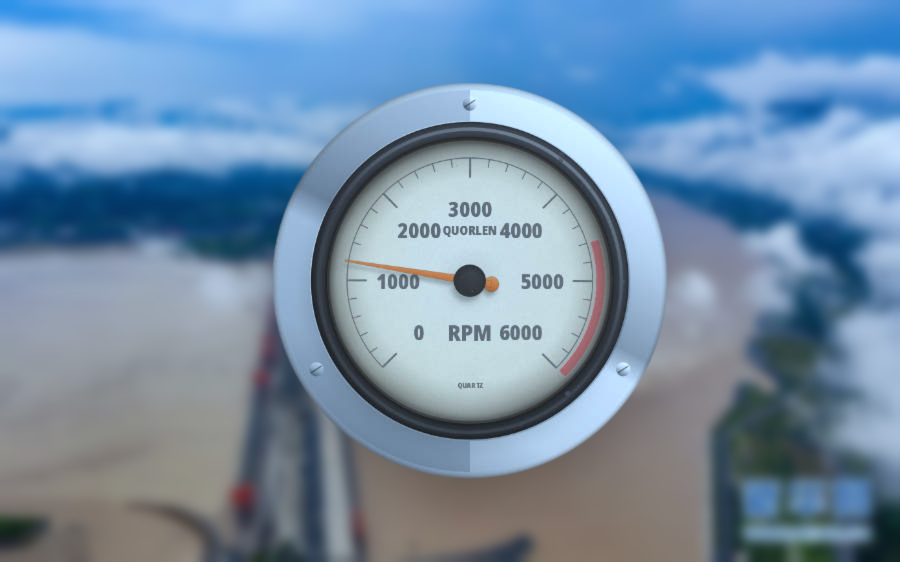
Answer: 1200 (rpm)
